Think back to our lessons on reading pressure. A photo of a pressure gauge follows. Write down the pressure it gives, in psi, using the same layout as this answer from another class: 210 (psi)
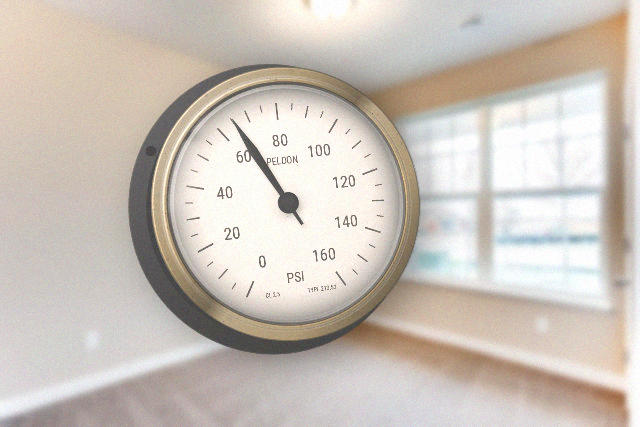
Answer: 65 (psi)
